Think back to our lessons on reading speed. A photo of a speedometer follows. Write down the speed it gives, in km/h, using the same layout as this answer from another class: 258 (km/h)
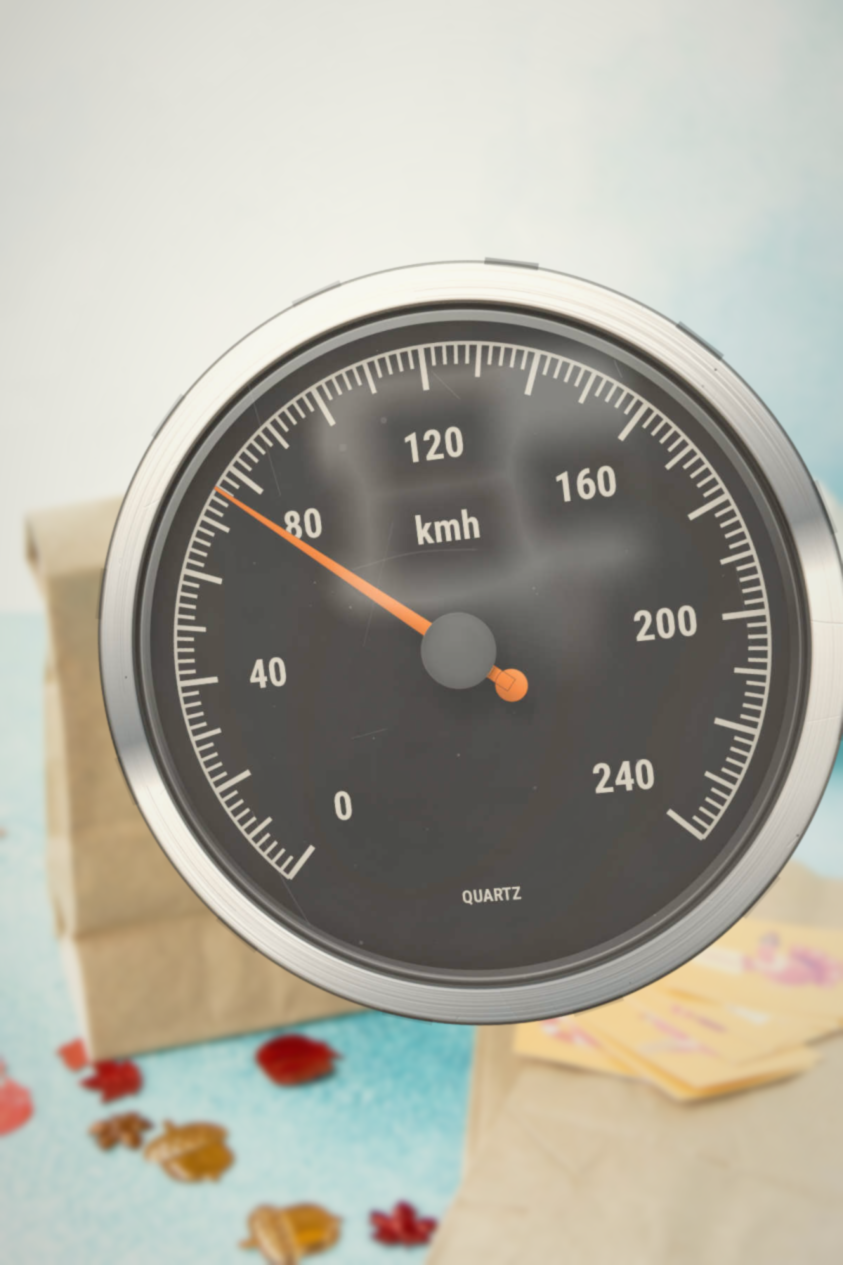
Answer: 76 (km/h)
